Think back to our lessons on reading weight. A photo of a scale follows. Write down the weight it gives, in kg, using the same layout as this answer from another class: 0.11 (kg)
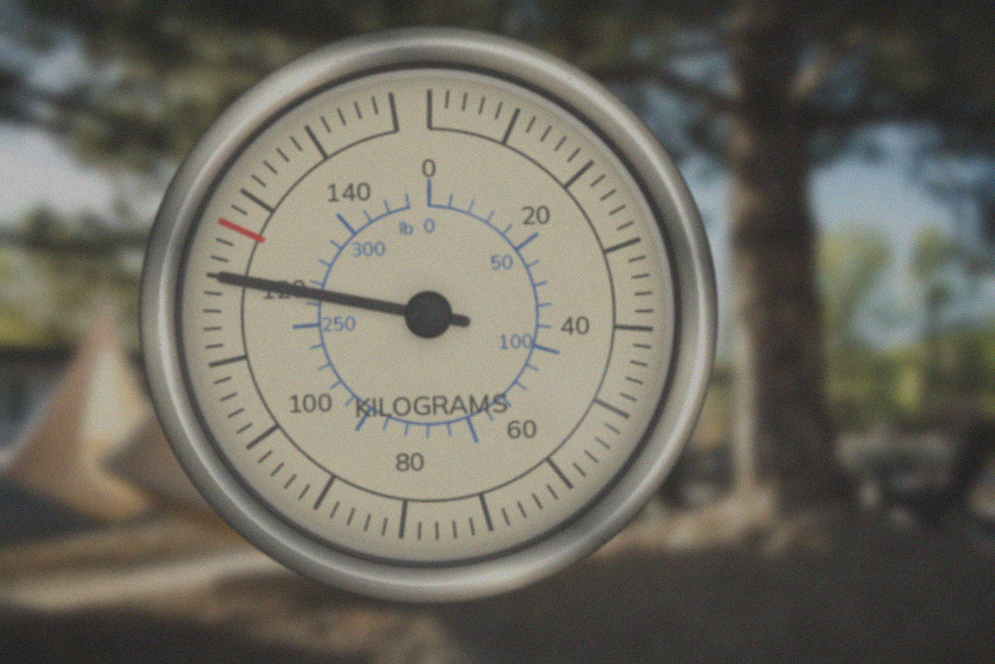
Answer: 120 (kg)
